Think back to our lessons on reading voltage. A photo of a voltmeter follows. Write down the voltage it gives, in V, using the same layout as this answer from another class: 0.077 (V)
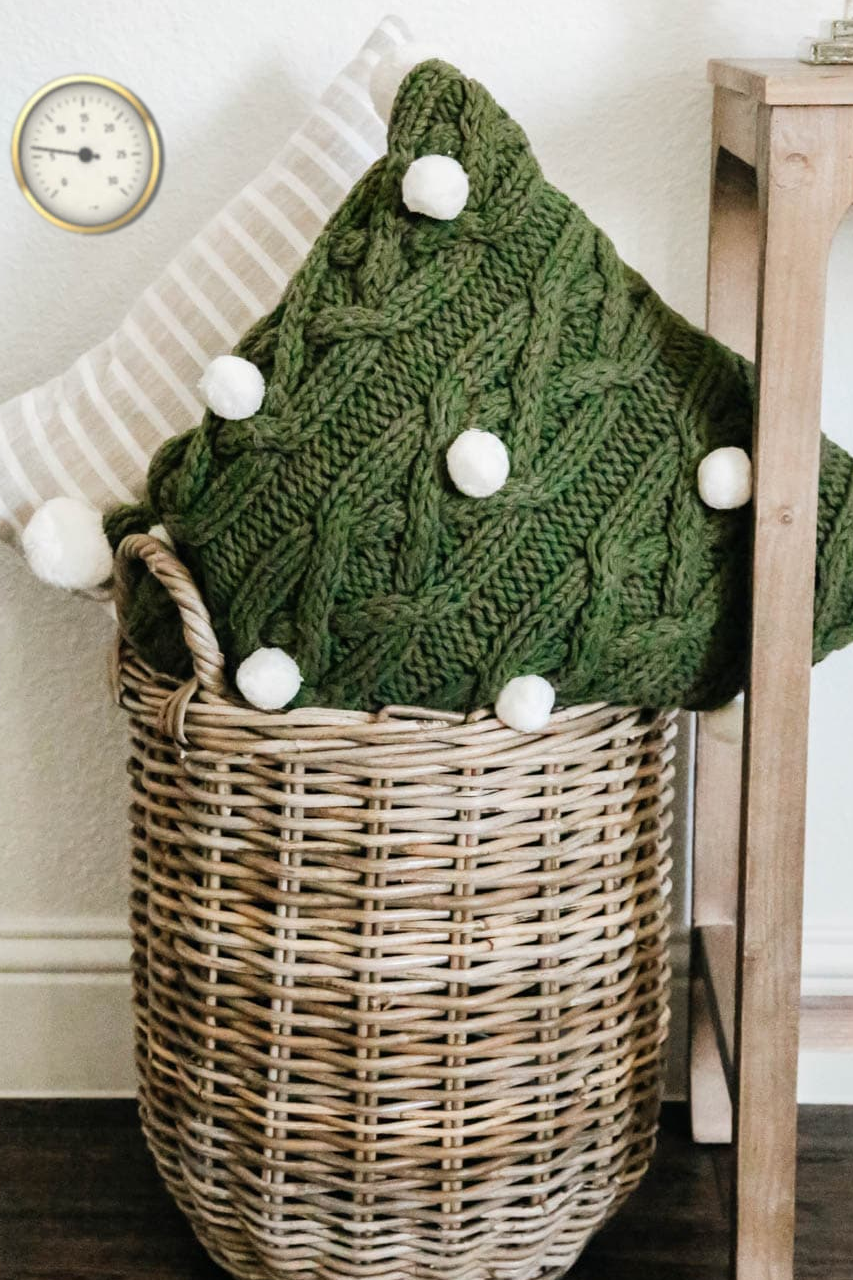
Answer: 6 (V)
